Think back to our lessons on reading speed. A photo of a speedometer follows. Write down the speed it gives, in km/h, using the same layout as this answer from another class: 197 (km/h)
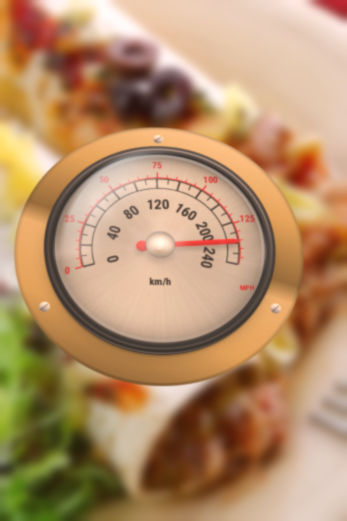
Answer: 220 (km/h)
